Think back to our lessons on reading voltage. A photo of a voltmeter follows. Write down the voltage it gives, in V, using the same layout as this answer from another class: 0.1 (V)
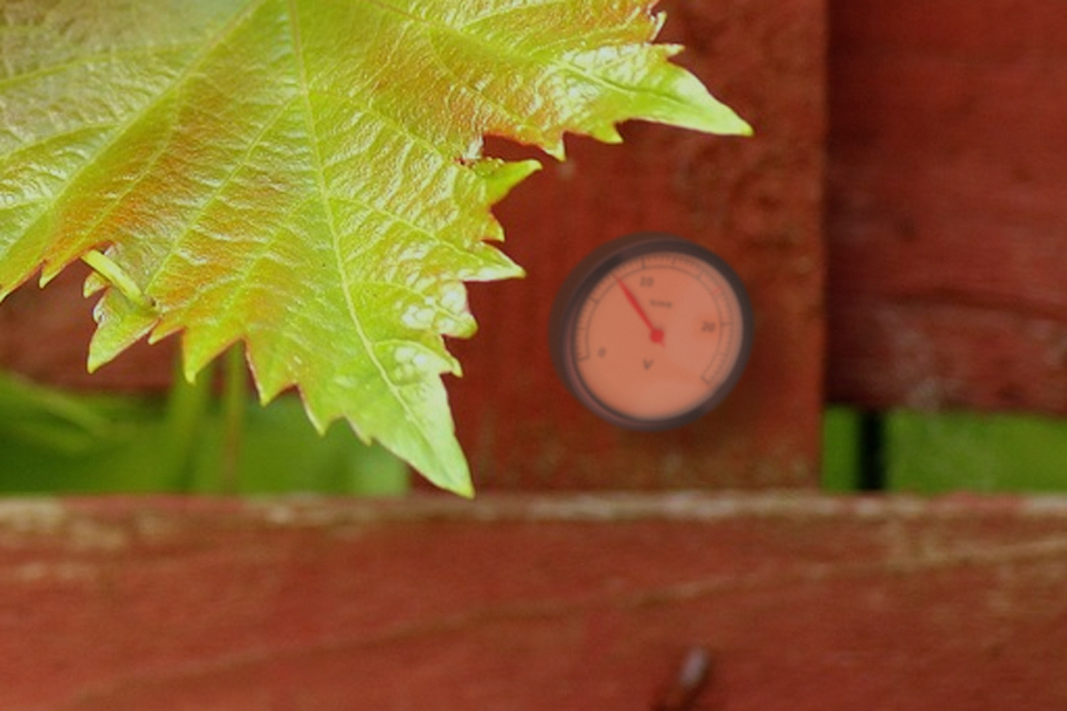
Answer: 7.5 (V)
